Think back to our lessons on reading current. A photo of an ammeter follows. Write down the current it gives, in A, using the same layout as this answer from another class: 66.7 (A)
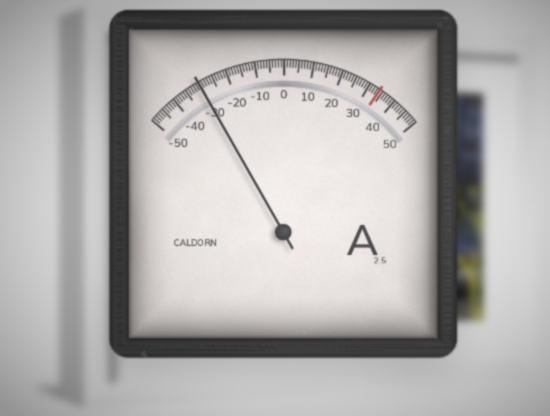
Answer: -30 (A)
